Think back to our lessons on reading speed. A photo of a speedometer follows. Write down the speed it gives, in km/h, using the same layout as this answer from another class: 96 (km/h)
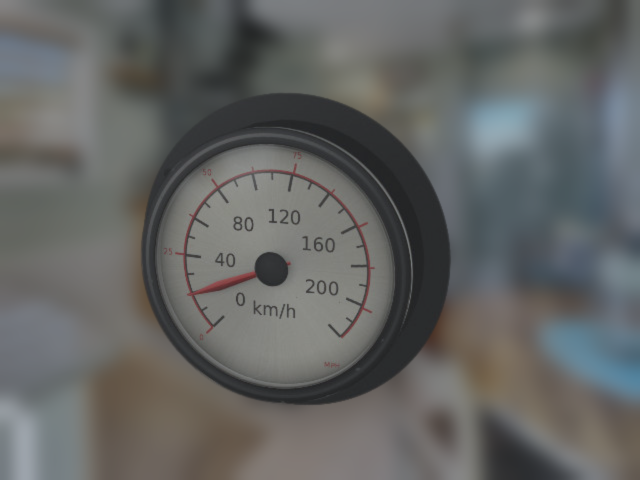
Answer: 20 (km/h)
